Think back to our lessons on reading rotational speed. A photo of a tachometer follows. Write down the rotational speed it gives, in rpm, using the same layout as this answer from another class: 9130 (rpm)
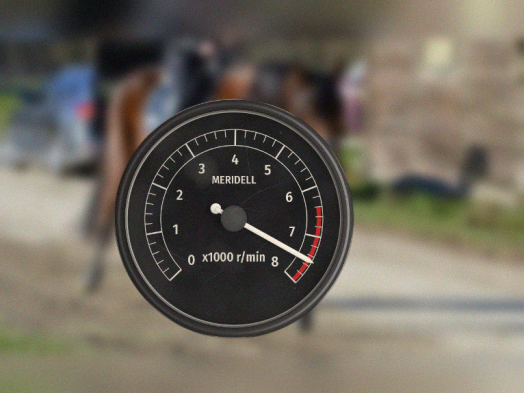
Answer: 7500 (rpm)
